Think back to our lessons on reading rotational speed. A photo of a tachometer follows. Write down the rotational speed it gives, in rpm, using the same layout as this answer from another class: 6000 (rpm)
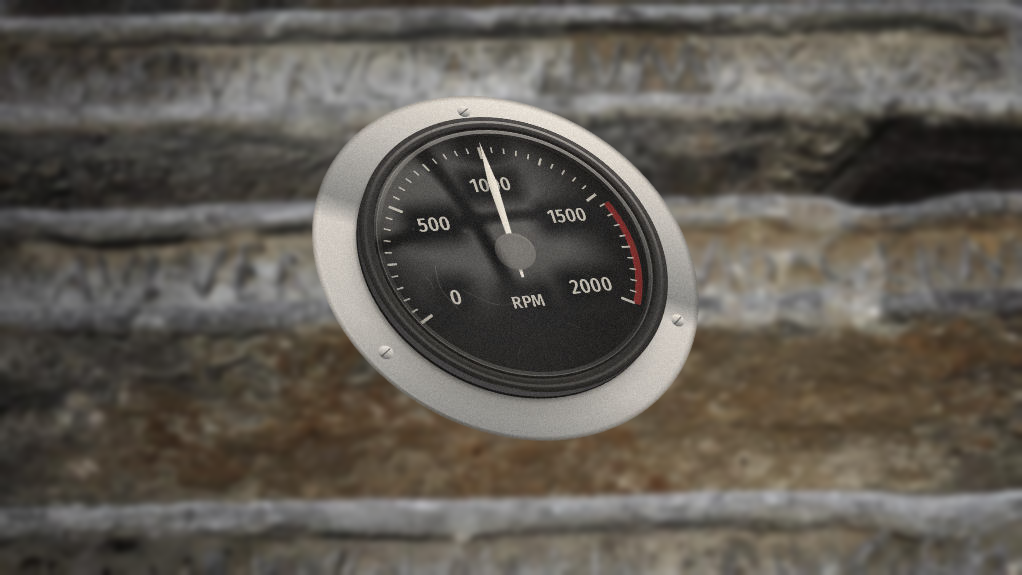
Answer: 1000 (rpm)
